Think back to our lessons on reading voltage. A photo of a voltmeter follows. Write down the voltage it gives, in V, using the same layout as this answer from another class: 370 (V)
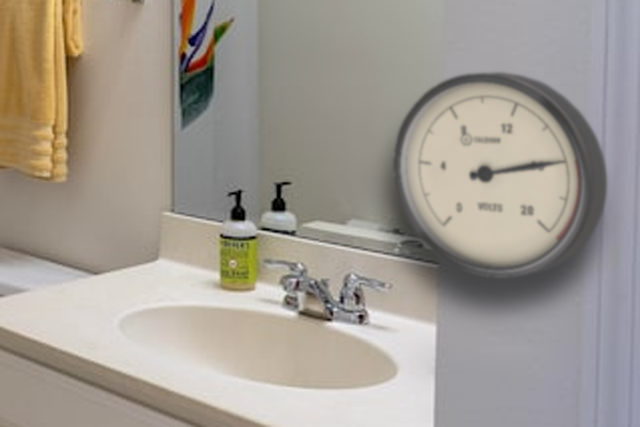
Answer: 16 (V)
